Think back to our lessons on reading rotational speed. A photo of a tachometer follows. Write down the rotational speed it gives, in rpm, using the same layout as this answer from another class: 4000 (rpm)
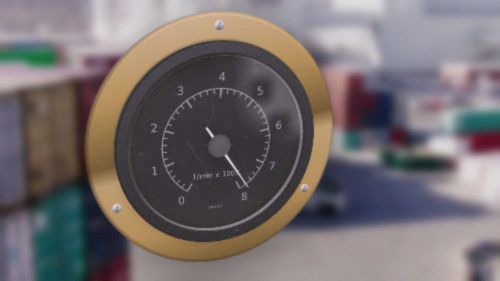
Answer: 7800 (rpm)
